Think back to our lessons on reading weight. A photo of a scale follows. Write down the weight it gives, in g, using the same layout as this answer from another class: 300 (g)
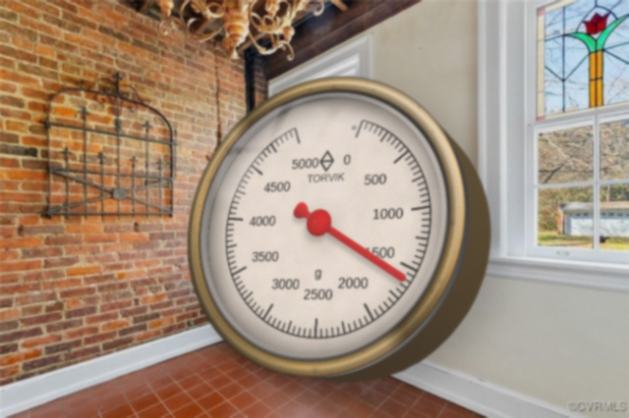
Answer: 1600 (g)
